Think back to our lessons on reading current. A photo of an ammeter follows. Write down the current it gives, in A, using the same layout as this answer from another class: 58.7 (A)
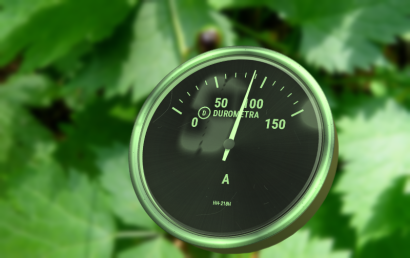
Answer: 90 (A)
